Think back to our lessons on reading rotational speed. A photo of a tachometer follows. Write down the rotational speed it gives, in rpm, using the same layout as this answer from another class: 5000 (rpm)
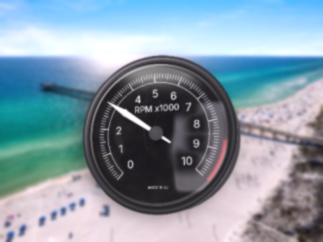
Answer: 3000 (rpm)
